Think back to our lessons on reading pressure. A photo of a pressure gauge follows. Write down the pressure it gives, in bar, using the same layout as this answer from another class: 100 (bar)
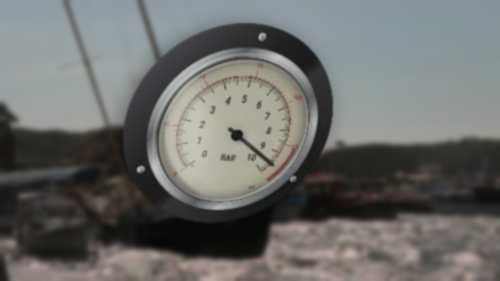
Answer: 9.5 (bar)
